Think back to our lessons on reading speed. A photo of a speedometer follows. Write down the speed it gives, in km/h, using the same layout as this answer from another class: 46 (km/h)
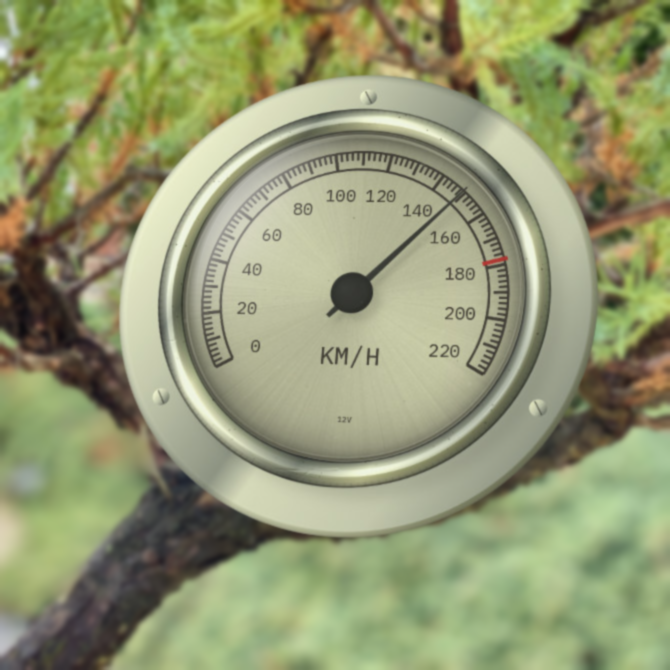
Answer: 150 (km/h)
